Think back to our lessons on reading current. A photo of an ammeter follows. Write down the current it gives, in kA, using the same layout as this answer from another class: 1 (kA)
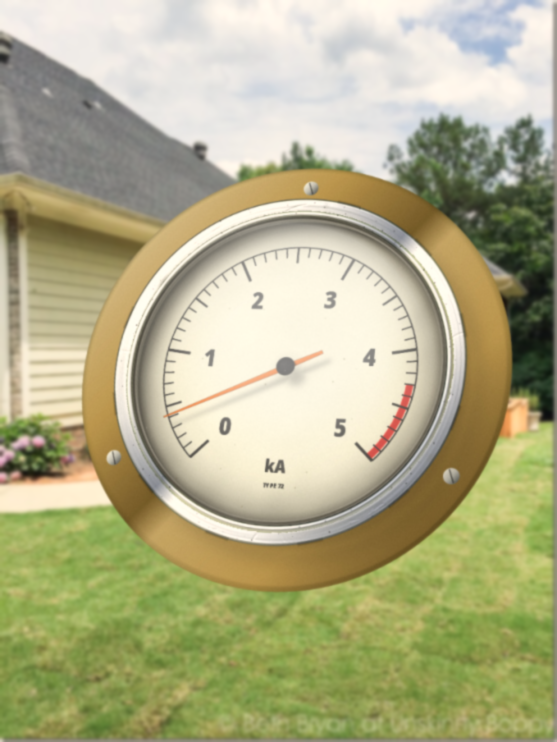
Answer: 0.4 (kA)
